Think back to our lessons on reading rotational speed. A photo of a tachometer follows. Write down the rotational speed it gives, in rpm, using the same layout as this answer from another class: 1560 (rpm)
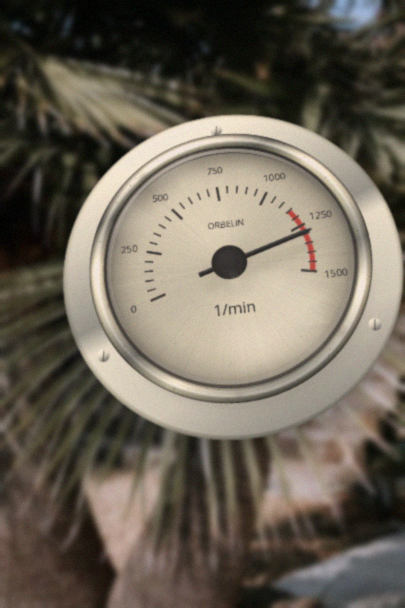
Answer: 1300 (rpm)
